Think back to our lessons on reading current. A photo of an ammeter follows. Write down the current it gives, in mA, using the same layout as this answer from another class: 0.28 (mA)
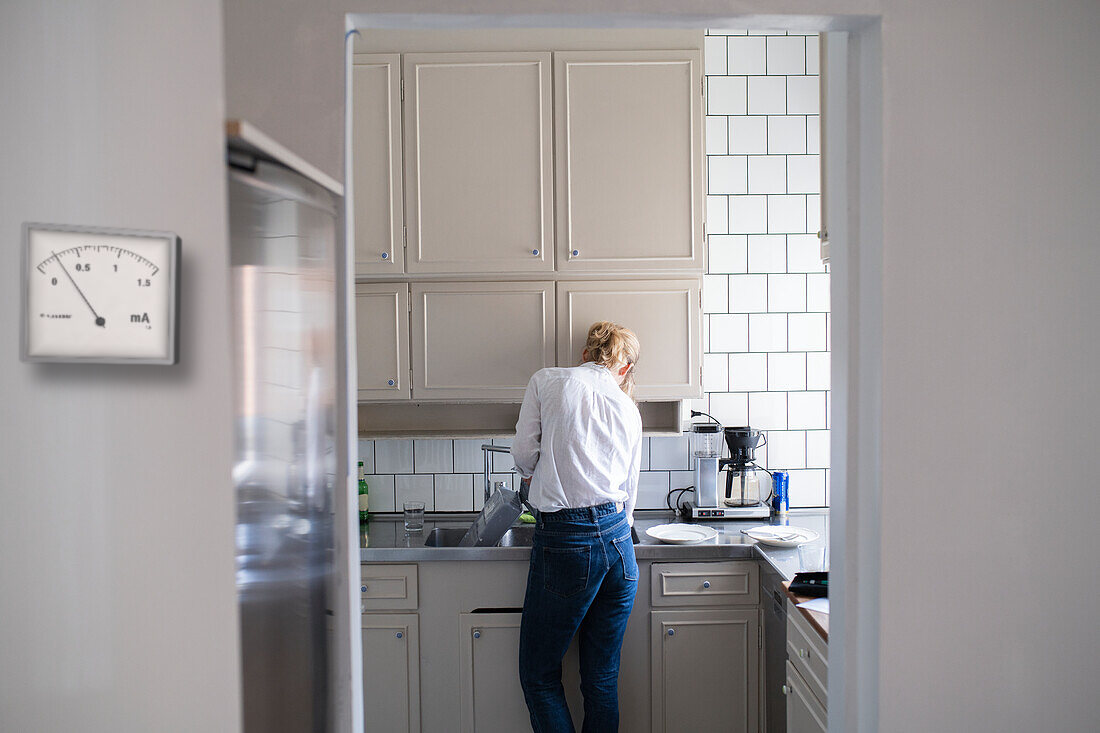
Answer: 0.25 (mA)
